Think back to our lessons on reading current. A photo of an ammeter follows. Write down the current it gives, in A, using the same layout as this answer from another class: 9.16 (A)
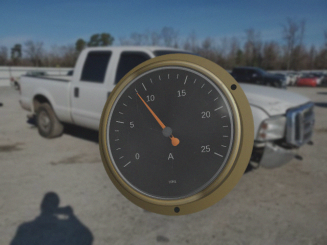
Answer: 9 (A)
